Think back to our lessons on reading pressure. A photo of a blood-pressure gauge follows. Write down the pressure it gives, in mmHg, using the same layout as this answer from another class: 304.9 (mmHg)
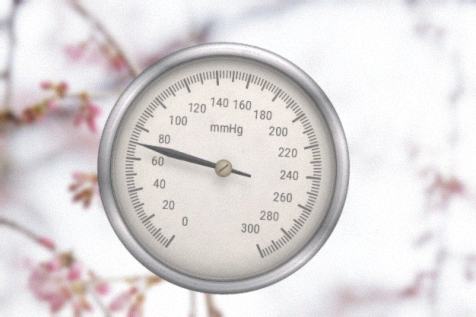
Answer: 70 (mmHg)
